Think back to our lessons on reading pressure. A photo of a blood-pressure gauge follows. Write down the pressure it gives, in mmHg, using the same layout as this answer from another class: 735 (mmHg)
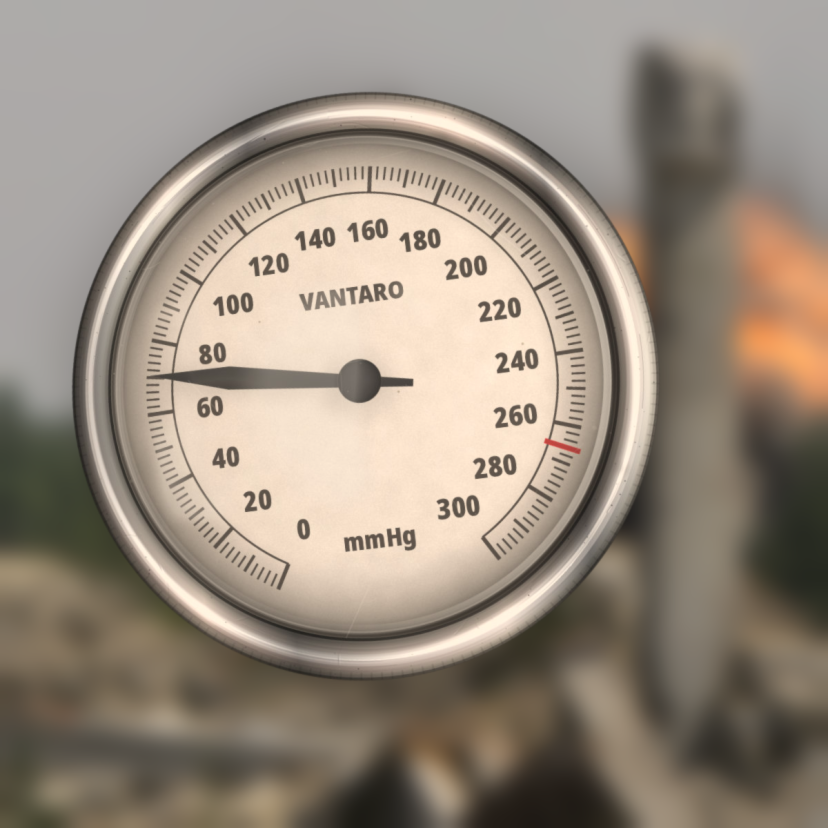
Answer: 70 (mmHg)
